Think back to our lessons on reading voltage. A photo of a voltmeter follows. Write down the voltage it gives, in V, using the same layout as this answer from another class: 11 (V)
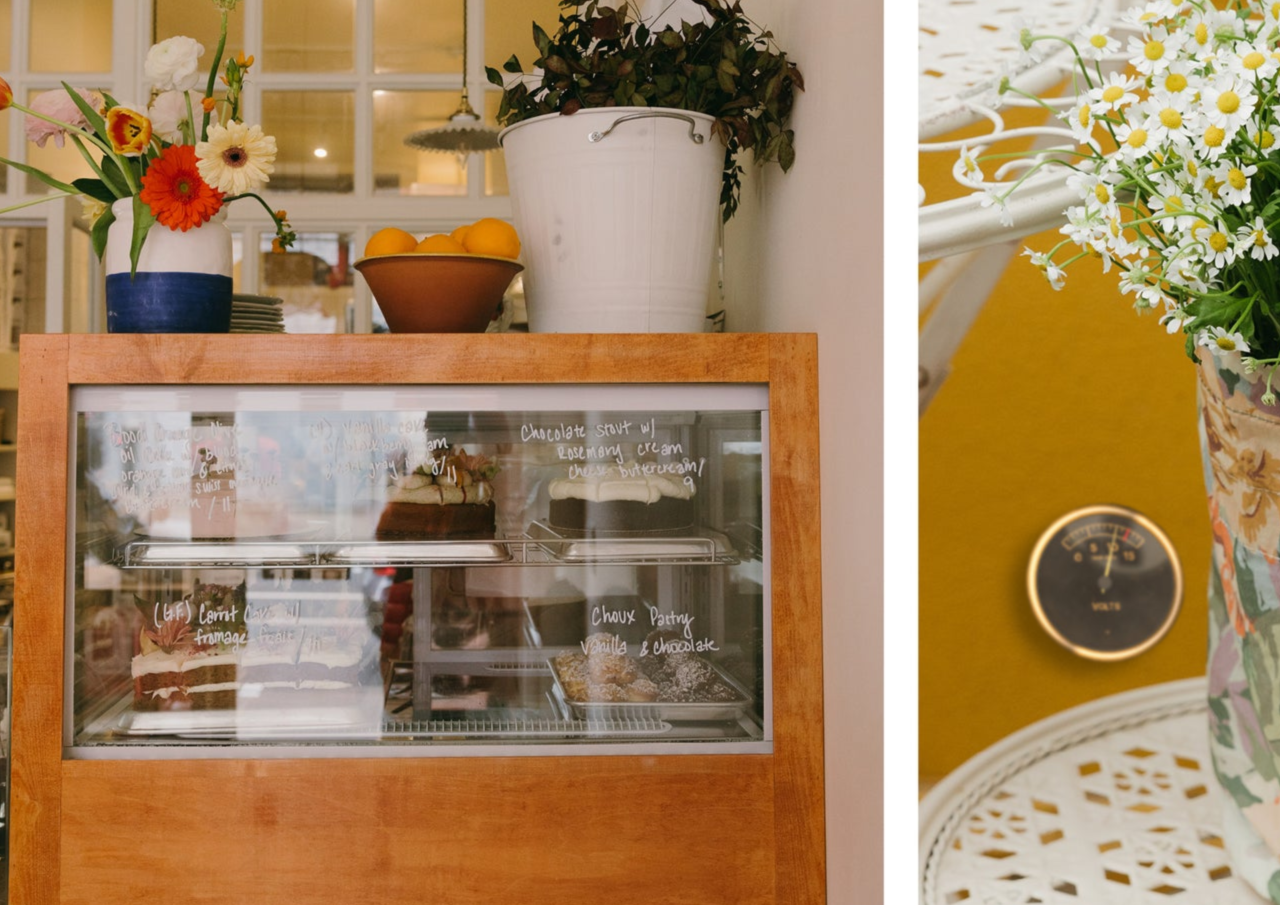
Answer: 10 (V)
